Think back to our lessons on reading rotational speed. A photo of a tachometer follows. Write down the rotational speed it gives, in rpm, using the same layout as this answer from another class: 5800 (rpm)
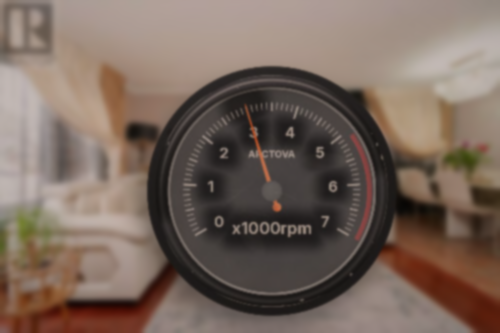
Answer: 3000 (rpm)
